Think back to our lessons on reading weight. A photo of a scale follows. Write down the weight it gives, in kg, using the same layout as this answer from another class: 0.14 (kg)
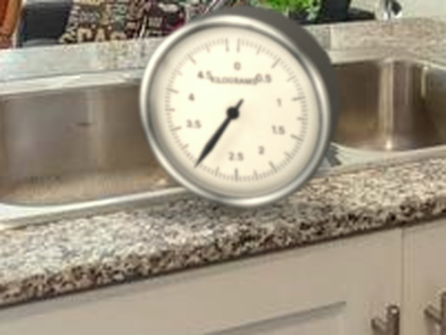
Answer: 3 (kg)
